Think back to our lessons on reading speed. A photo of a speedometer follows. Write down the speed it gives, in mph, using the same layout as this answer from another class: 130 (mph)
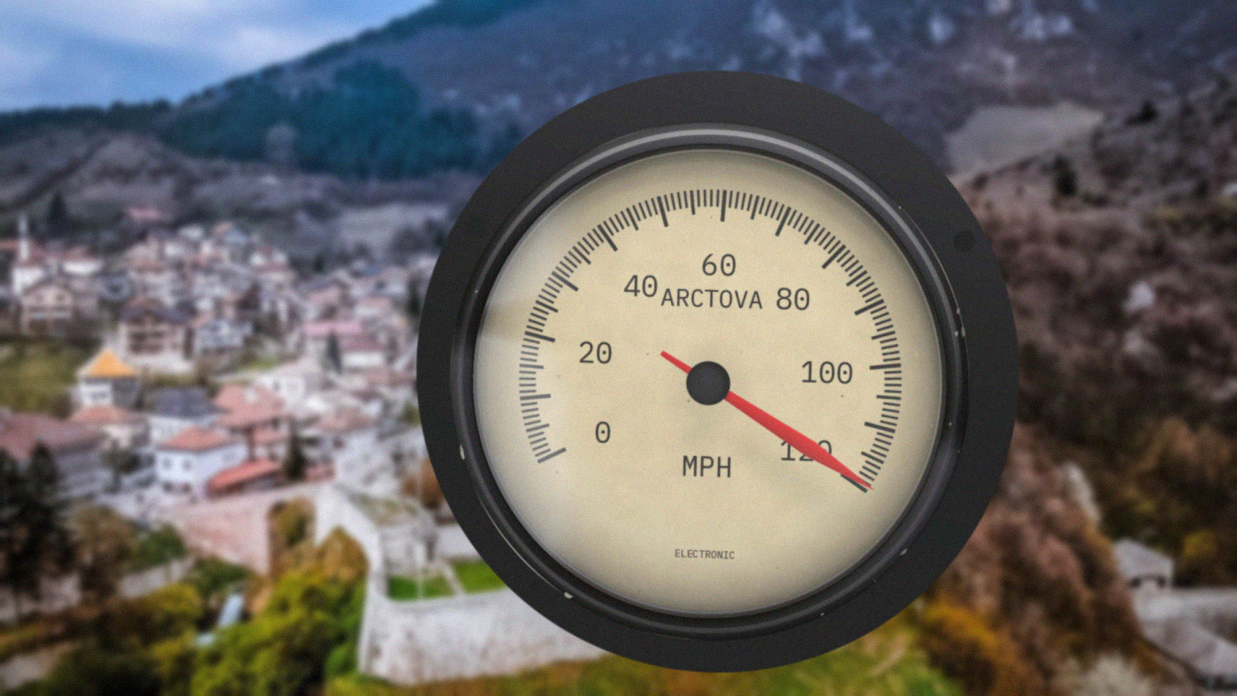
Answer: 119 (mph)
